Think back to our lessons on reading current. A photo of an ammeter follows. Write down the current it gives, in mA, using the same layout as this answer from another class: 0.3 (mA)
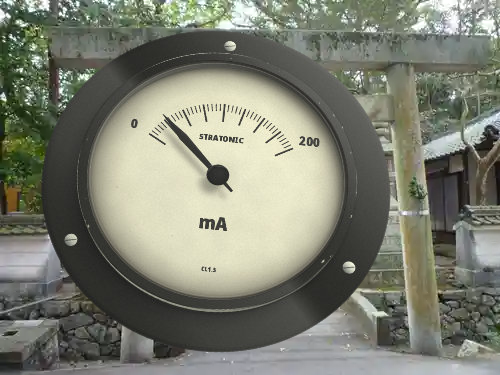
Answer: 25 (mA)
